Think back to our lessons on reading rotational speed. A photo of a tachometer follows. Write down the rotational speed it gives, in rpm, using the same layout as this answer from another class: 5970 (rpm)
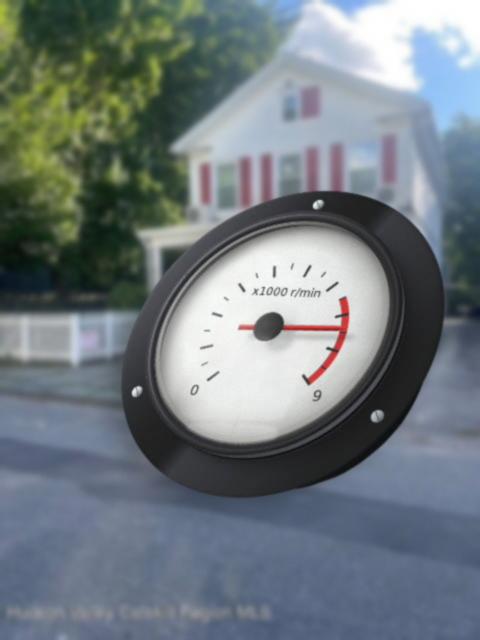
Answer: 7500 (rpm)
